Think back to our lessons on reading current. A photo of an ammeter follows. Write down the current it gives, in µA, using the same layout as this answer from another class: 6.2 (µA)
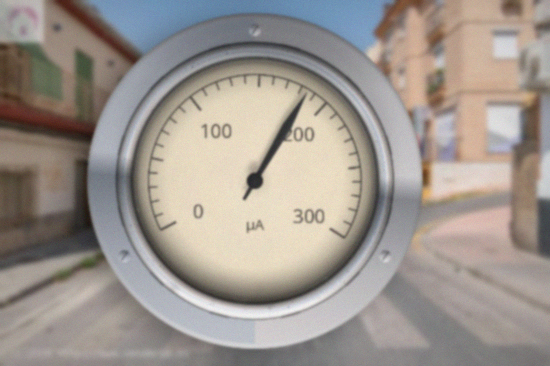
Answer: 185 (µA)
